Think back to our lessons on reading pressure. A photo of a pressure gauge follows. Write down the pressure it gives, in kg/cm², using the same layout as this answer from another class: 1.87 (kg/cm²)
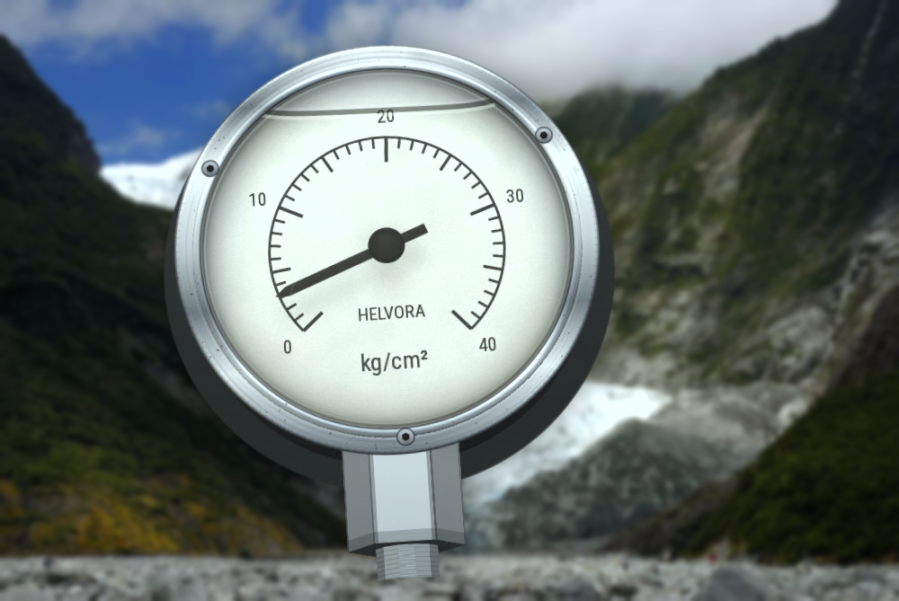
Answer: 3 (kg/cm²)
